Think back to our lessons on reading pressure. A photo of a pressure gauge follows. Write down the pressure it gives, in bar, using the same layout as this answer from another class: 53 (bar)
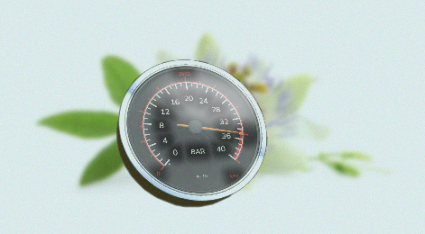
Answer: 35 (bar)
